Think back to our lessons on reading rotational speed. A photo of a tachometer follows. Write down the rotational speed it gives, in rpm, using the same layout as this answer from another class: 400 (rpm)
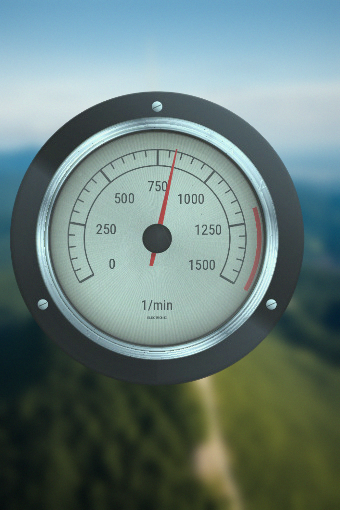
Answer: 825 (rpm)
